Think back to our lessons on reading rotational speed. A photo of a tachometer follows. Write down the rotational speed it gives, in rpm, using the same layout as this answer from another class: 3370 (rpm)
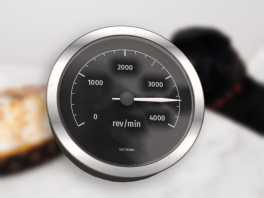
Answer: 3500 (rpm)
